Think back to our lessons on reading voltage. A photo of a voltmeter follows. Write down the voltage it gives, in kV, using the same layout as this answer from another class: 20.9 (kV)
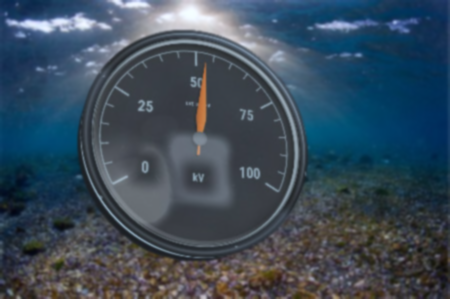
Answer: 52.5 (kV)
